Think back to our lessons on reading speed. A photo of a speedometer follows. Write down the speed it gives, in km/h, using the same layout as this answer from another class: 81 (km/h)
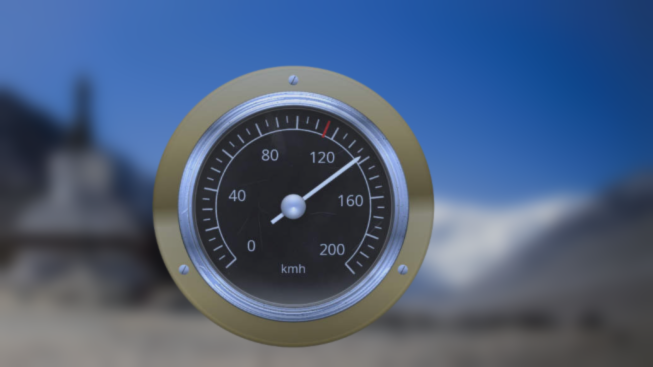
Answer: 137.5 (km/h)
